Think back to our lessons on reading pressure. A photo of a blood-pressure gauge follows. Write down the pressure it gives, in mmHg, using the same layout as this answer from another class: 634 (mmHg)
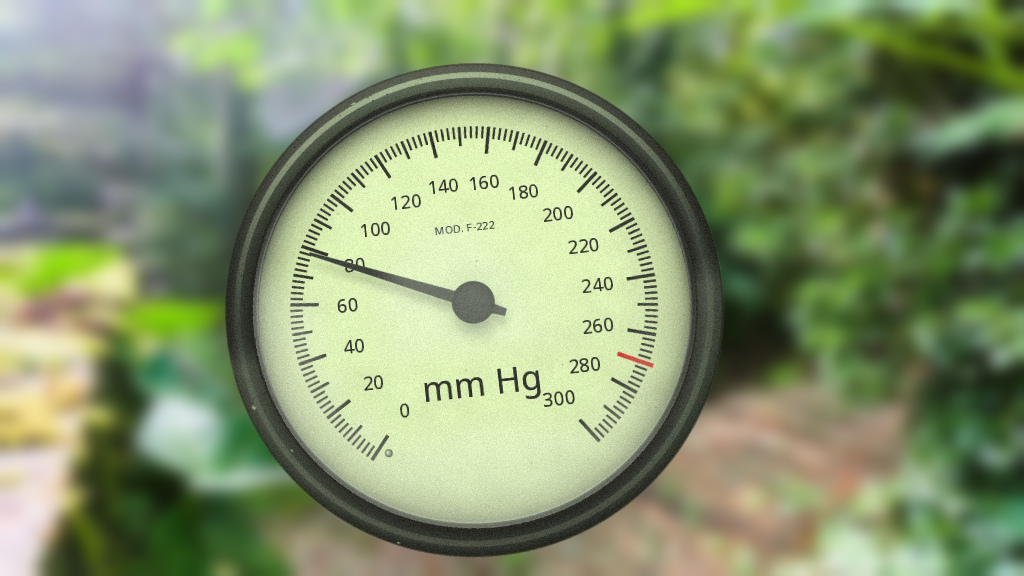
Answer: 78 (mmHg)
